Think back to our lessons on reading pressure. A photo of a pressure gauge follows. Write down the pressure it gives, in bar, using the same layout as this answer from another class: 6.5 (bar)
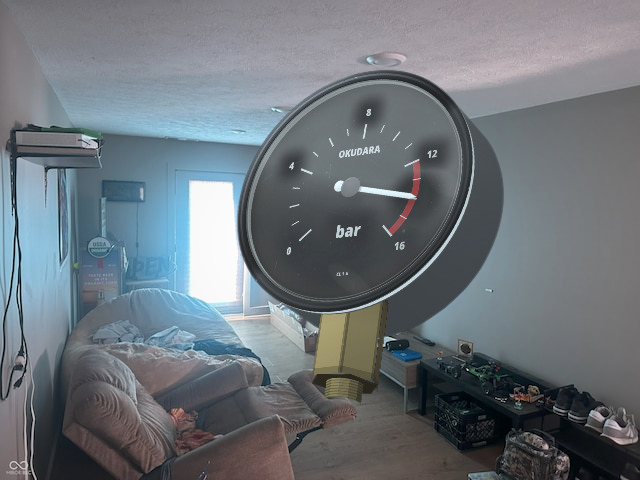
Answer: 14 (bar)
